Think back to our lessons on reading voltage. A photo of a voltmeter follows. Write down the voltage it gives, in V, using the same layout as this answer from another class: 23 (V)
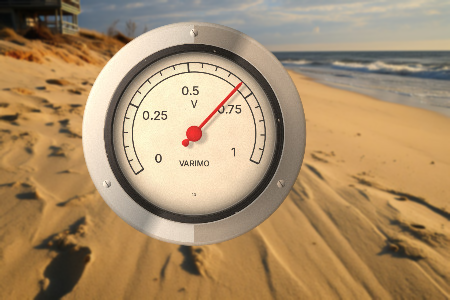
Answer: 0.7 (V)
